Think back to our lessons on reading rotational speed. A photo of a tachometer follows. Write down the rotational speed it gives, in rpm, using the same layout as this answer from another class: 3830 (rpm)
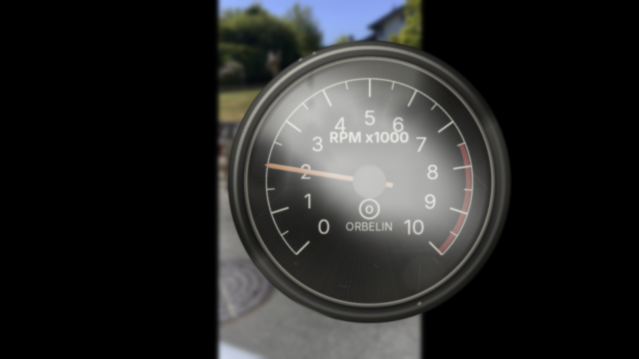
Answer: 2000 (rpm)
